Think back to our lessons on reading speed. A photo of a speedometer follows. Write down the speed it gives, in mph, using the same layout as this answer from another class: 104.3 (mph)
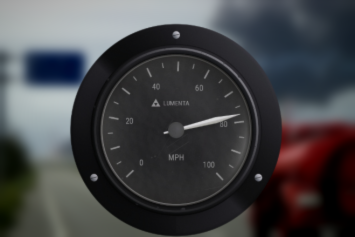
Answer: 77.5 (mph)
